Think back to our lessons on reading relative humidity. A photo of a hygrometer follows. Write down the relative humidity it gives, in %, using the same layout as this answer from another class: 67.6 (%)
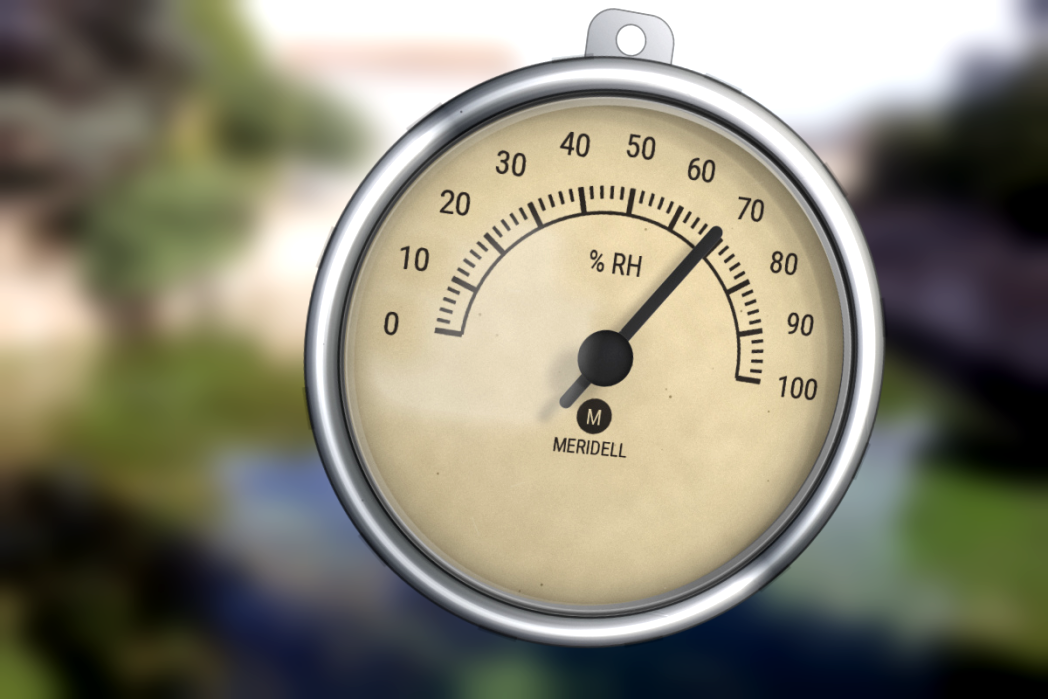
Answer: 68 (%)
